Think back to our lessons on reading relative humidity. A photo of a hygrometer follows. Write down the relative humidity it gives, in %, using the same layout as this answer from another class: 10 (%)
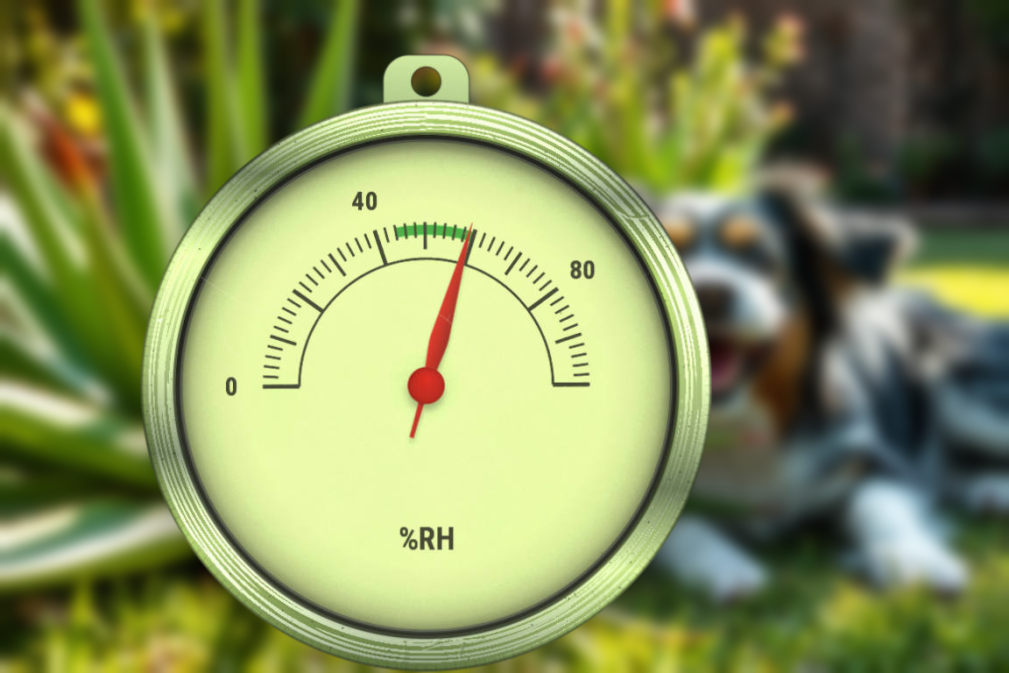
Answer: 59 (%)
